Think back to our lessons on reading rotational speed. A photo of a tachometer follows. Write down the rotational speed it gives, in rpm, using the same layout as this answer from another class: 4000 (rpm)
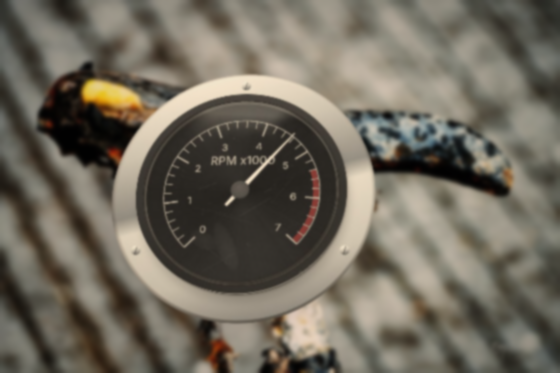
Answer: 4600 (rpm)
